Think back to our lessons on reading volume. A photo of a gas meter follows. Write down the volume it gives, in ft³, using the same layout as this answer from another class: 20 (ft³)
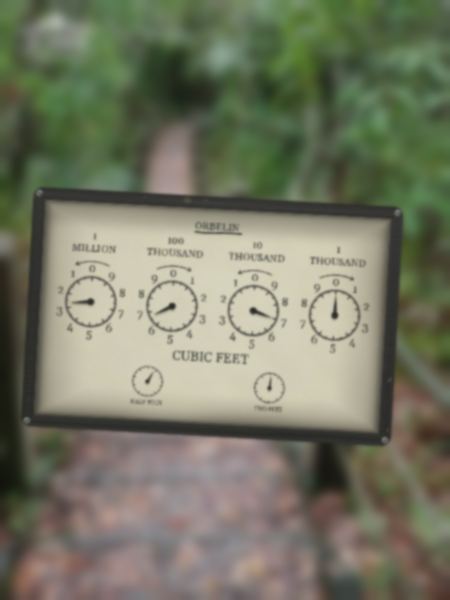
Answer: 267000 (ft³)
